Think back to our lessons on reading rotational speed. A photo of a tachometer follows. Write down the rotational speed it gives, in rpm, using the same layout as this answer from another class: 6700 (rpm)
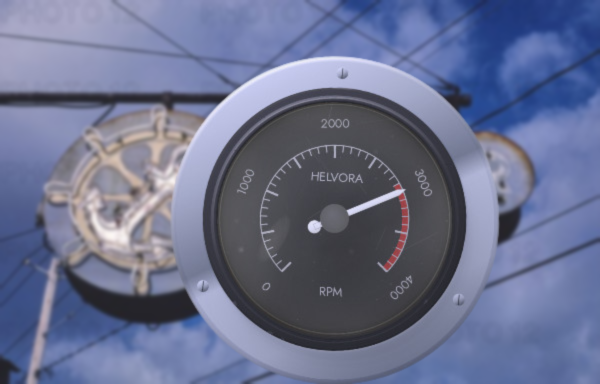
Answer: 3000 (rpm)
